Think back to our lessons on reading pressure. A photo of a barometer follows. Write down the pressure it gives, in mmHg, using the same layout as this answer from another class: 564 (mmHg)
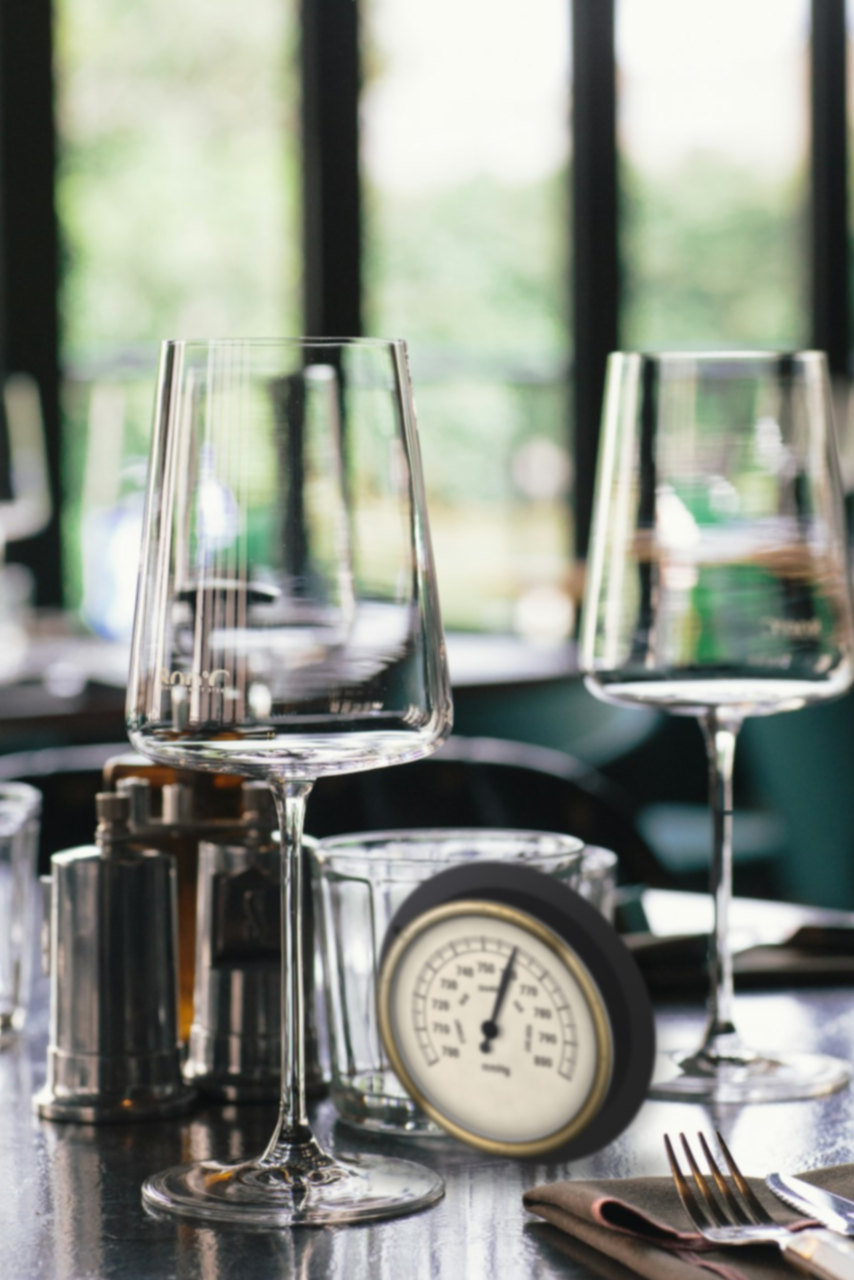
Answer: 760 (mmHg)
